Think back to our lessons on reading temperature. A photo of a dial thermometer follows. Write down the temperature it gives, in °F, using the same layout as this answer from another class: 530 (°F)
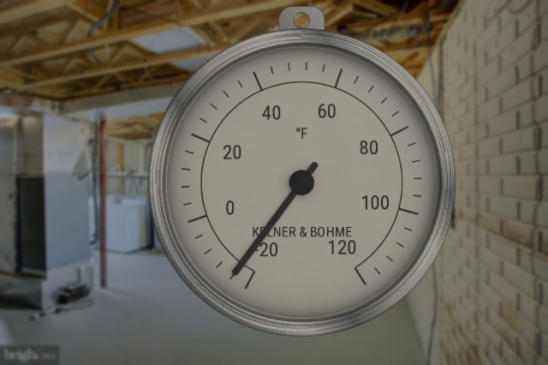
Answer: -16 (°F)
